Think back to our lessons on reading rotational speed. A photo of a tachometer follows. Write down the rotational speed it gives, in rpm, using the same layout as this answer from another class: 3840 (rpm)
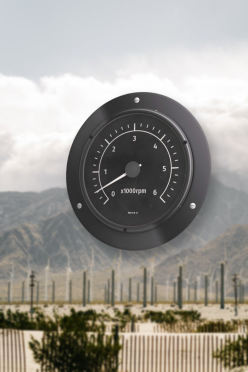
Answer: 400 (rpm)
